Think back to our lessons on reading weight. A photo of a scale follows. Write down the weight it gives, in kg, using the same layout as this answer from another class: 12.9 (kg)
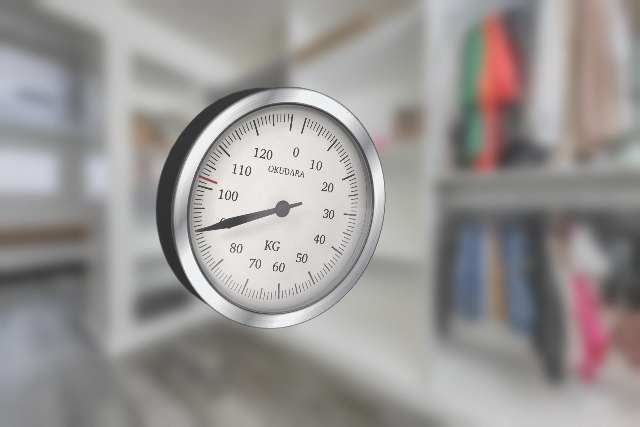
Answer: 90 (kg)
